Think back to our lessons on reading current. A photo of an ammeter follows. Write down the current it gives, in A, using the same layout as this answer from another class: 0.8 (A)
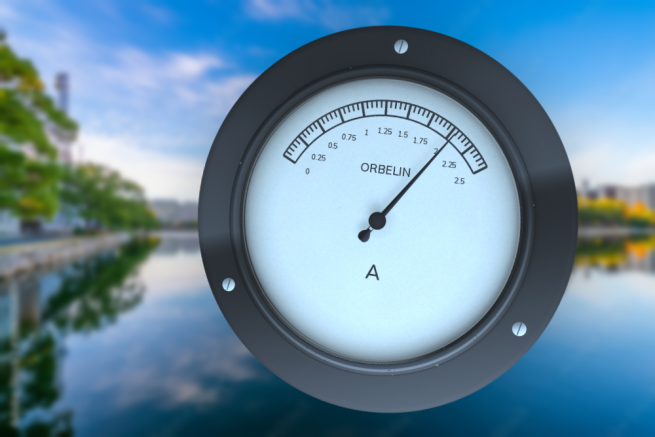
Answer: 2.05 (A)
